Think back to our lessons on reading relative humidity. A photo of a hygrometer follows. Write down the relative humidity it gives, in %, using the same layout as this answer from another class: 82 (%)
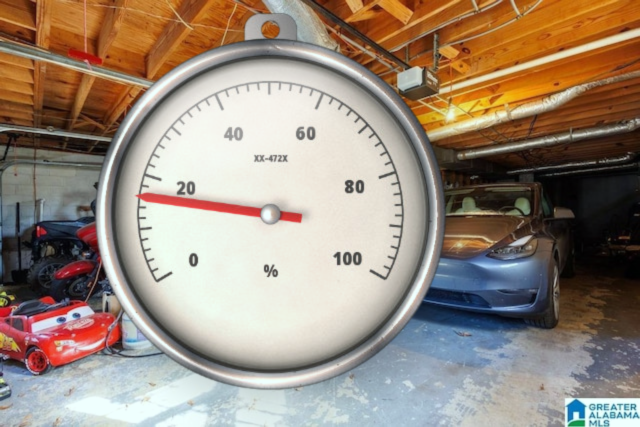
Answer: 16 (%)
